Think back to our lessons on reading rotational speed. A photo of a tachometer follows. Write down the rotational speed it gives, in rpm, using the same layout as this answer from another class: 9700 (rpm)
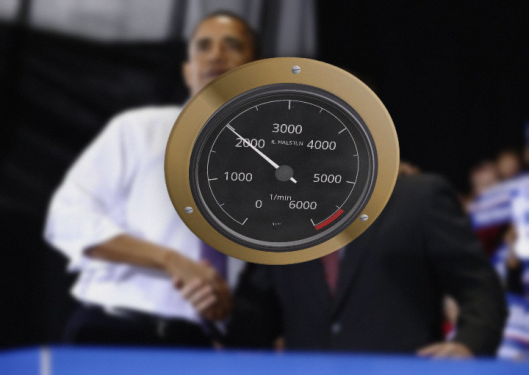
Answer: 2000 (rpm)
